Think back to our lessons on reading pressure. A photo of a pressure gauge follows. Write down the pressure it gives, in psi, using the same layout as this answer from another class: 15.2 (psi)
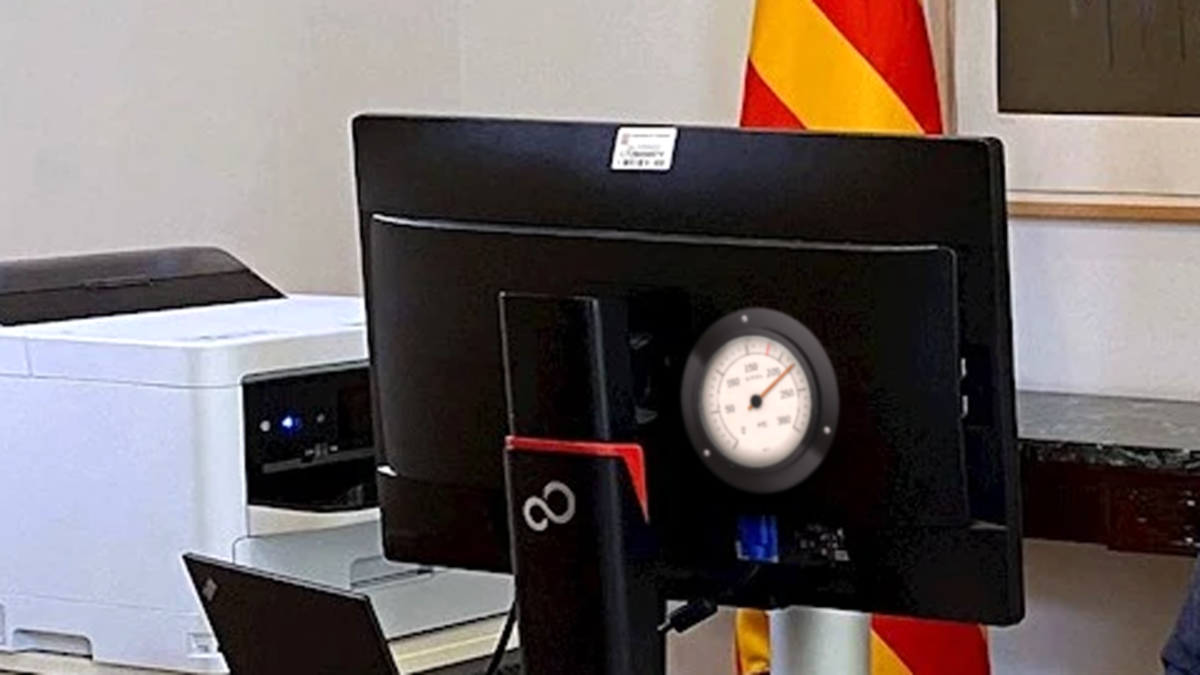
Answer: 220 (psi)
